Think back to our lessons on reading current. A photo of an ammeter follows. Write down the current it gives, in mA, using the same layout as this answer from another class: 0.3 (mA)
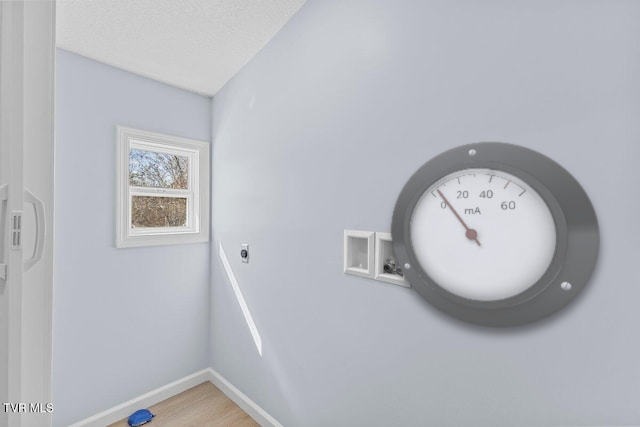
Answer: 5 (mA)
